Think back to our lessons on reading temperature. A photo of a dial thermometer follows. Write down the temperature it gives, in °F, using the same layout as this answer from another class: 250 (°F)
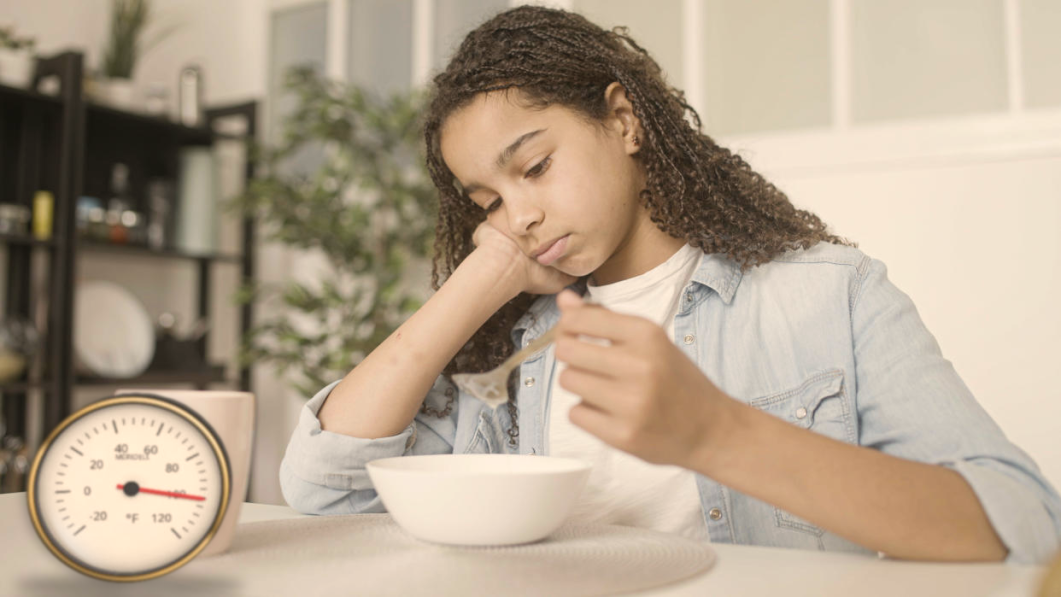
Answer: 100 (°F)
